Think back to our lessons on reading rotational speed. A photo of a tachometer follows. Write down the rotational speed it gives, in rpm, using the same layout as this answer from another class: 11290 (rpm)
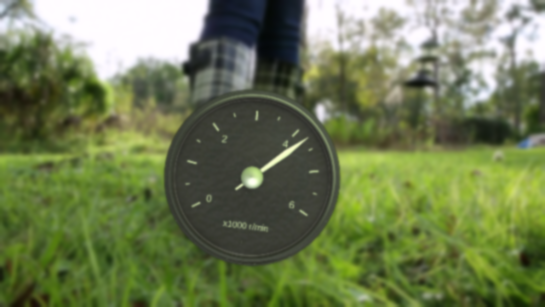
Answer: 4250 (rpm)
